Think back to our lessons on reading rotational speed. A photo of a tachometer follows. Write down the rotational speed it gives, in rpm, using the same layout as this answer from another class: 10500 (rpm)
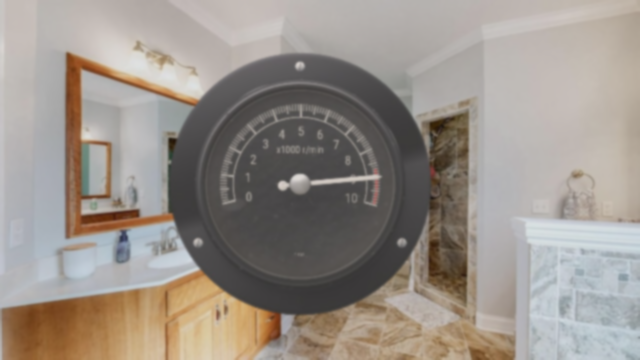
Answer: 9000 (rpm)
